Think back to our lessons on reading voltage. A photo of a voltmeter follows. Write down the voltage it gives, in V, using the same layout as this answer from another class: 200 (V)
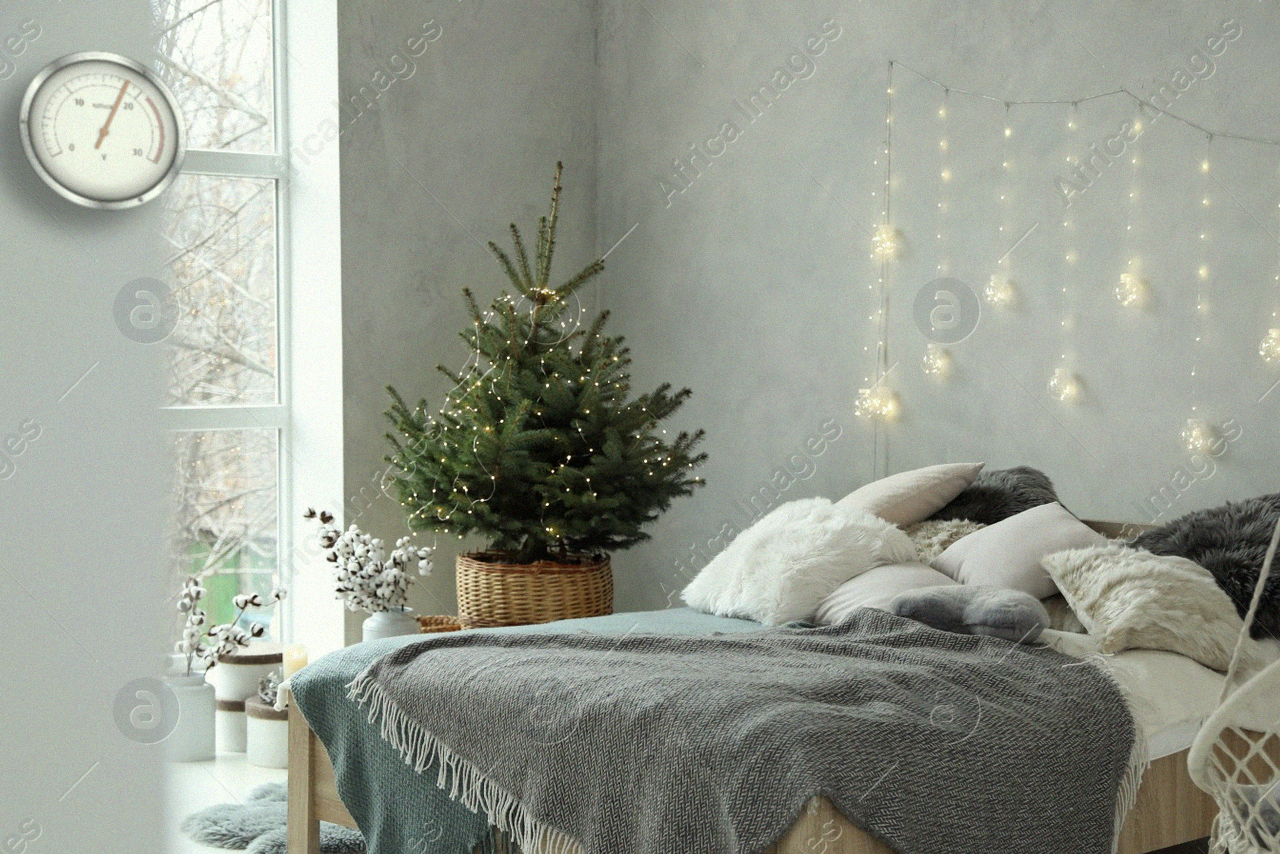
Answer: 18 (V)
